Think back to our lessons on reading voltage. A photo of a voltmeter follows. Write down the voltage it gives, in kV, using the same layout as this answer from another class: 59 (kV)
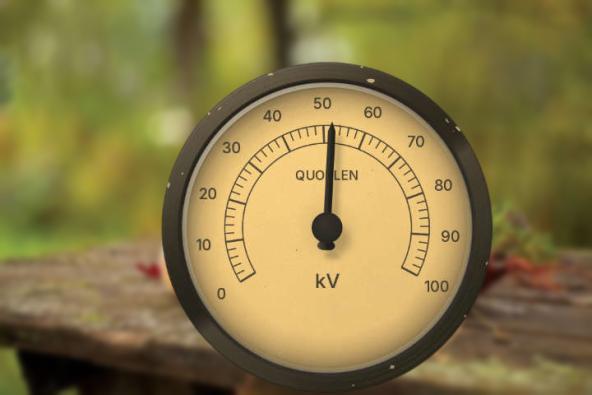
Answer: 52 (kV)
